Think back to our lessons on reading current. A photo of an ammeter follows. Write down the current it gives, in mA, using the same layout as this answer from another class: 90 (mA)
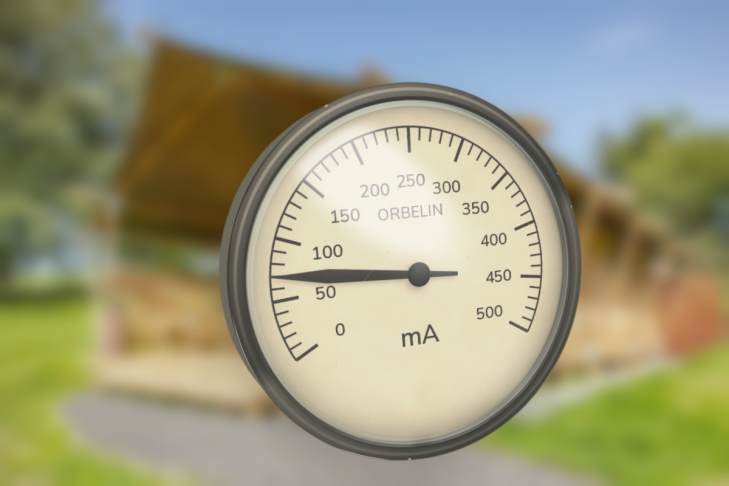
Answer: 70 (mA)
